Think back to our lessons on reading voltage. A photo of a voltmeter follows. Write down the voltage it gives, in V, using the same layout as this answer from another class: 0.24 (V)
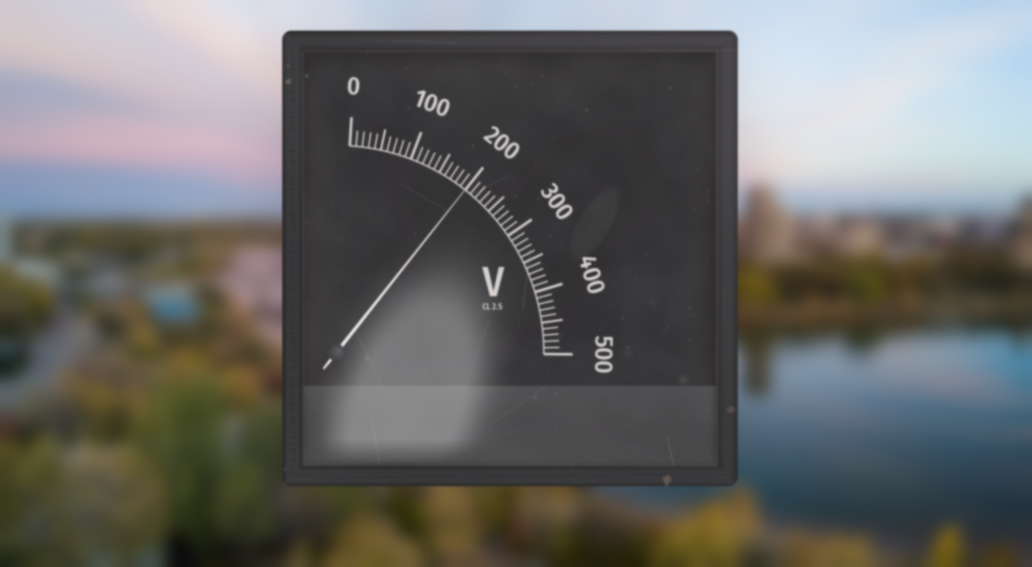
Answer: 200 (V)
